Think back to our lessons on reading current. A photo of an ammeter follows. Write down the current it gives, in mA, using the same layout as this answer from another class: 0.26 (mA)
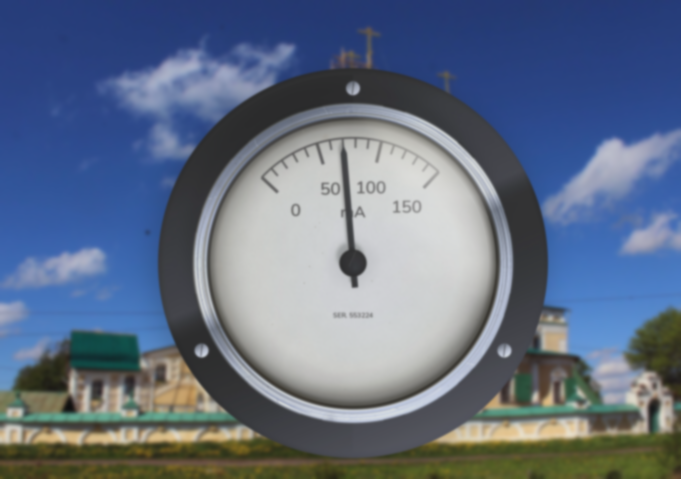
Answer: 70 (mA)
